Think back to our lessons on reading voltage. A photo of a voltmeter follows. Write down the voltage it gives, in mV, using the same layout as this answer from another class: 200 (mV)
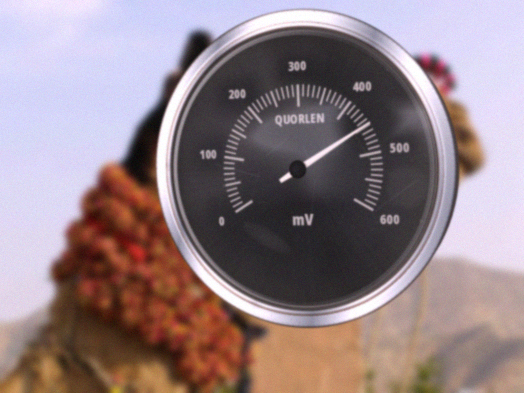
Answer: 450 (mV)
